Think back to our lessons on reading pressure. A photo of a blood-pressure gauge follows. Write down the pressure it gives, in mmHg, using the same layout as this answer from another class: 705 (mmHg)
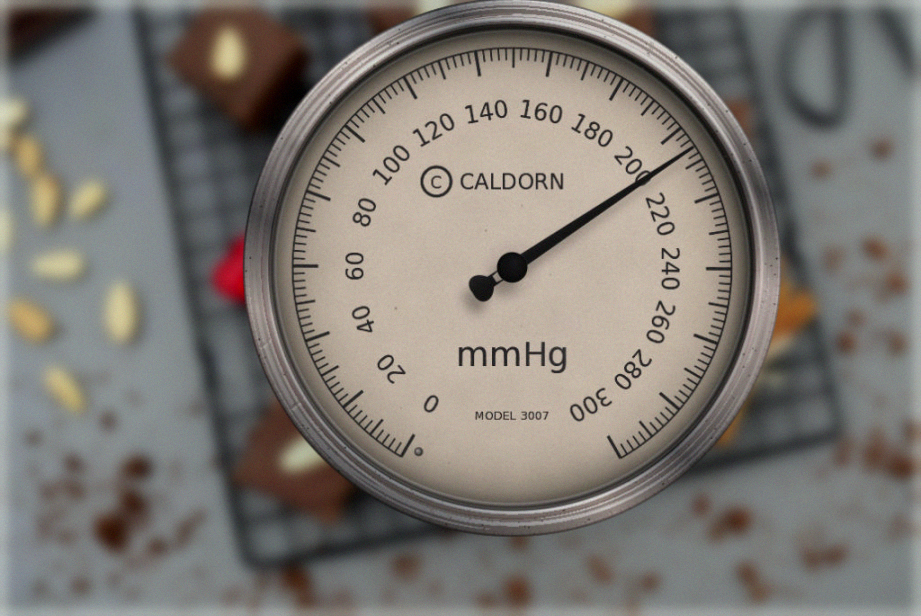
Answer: 206 (mmHg)
